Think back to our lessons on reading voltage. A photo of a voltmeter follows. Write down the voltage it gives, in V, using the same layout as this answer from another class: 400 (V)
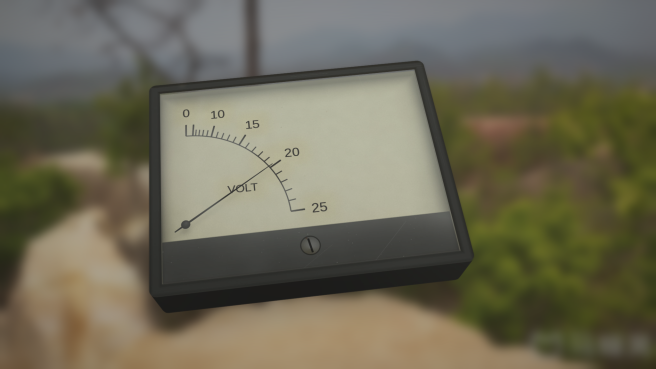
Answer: 20 (V)
